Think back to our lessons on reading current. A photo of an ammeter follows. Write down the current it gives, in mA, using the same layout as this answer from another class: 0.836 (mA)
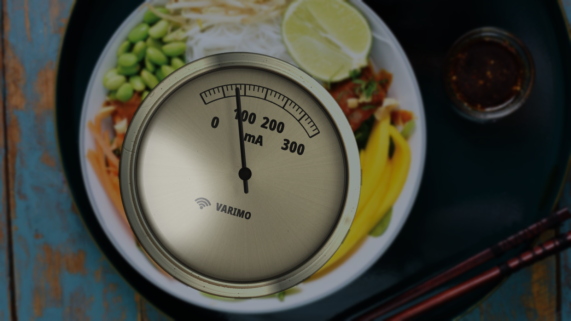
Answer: 80 (mA)
